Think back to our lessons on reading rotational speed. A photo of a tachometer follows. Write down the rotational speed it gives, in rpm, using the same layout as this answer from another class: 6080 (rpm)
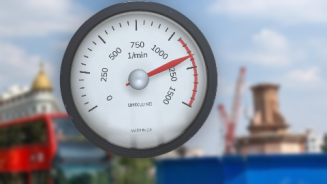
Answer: 1175 (rpm)
